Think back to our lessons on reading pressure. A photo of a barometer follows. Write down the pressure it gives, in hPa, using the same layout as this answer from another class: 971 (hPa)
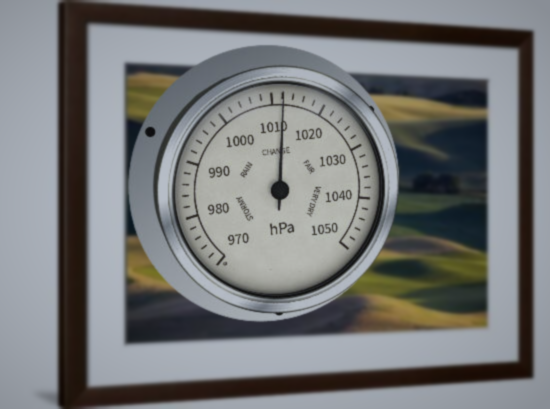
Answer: 1012 (hPa)
